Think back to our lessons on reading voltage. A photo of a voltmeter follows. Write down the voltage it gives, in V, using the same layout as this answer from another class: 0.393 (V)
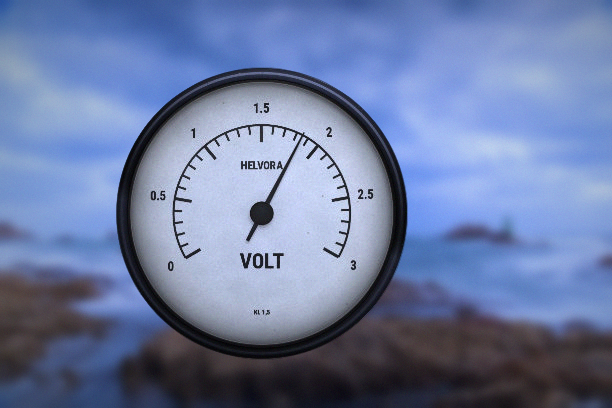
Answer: 1.85 (V)
